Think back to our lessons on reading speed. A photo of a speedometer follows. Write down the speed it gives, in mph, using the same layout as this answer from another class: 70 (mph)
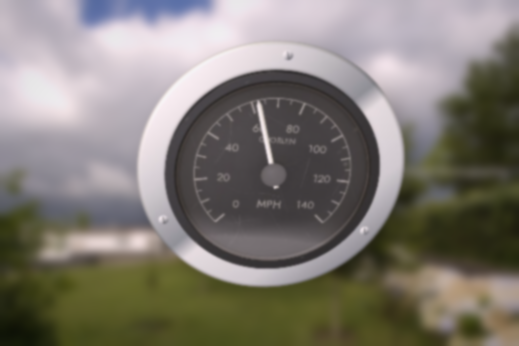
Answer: 62.5 (mph)
